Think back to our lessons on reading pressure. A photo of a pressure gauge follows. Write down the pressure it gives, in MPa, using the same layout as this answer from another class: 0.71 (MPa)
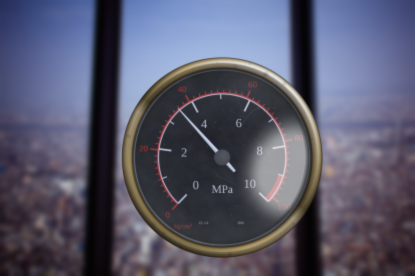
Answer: 3.5 (MPa)
